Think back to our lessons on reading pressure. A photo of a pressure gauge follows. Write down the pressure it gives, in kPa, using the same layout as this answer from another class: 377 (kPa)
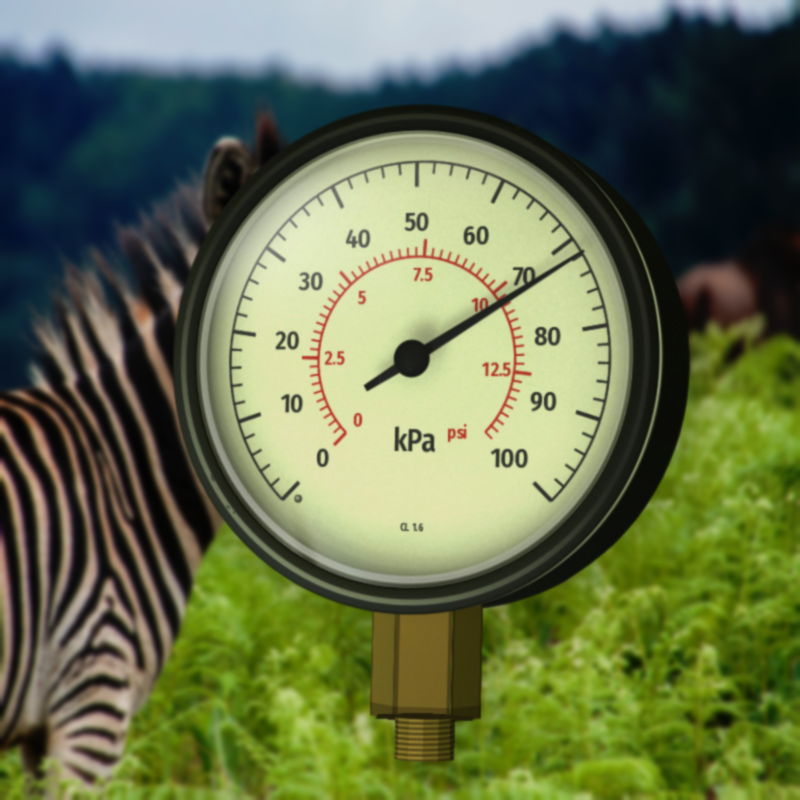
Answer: 72 (kPa)
